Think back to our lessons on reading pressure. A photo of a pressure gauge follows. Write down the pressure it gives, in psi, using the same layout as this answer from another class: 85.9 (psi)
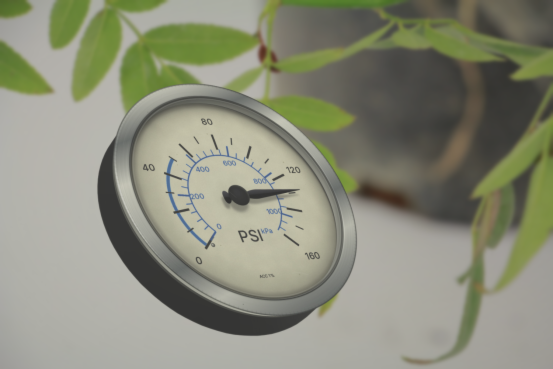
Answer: 130 (psi)
